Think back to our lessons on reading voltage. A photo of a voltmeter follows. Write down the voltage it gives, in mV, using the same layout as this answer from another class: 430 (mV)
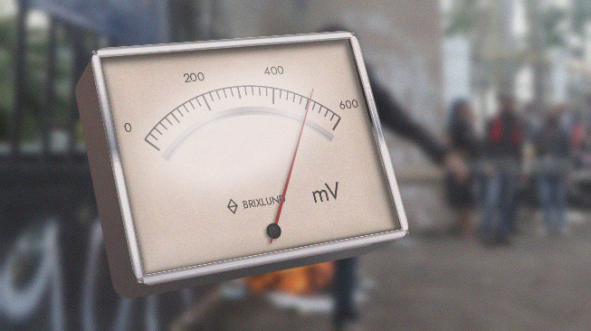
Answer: 500 (mV)
